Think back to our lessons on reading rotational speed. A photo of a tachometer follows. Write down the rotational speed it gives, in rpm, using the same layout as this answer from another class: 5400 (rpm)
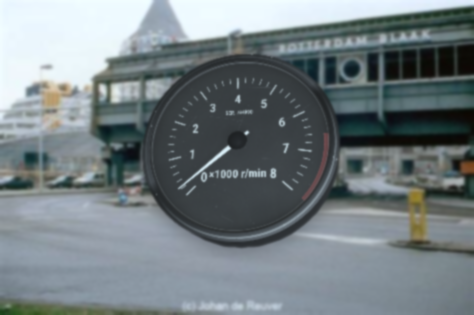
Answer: 200 (rpm)
